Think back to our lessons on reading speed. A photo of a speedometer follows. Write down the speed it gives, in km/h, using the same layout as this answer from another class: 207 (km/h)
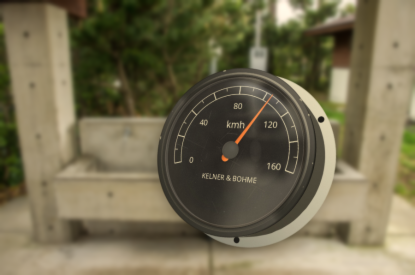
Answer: 105 (km/h)
